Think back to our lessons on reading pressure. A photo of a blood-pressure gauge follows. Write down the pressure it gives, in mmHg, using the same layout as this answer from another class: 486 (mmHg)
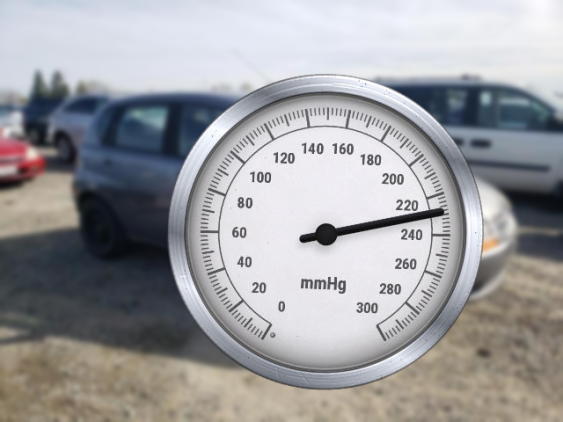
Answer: 228 (mmHg)
